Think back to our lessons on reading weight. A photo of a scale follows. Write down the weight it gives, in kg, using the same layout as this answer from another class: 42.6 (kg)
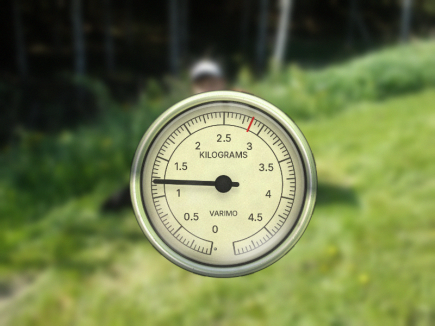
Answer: 1.2 (kg)
